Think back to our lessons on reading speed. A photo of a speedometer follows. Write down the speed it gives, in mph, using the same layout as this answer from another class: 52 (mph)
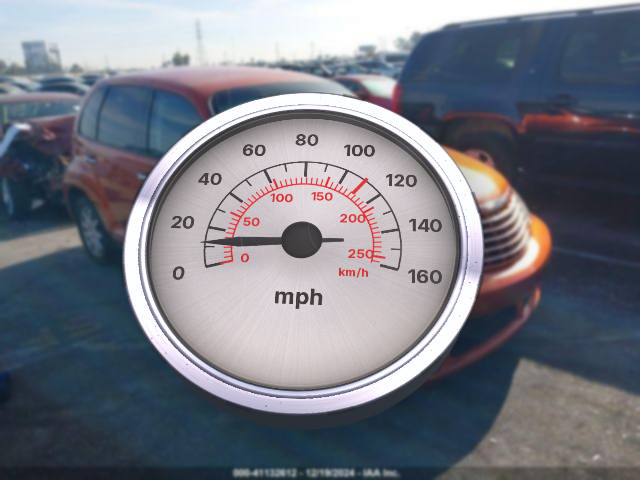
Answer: 10 (mph)
